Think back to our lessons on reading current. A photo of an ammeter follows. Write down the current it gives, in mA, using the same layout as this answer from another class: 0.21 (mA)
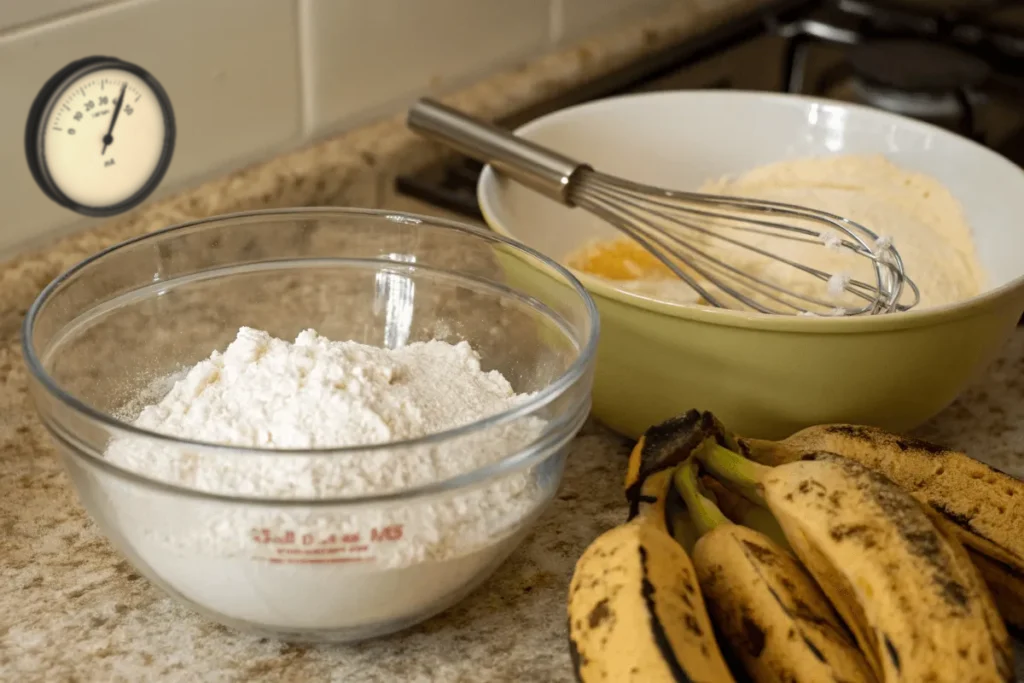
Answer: 40 (mA)
